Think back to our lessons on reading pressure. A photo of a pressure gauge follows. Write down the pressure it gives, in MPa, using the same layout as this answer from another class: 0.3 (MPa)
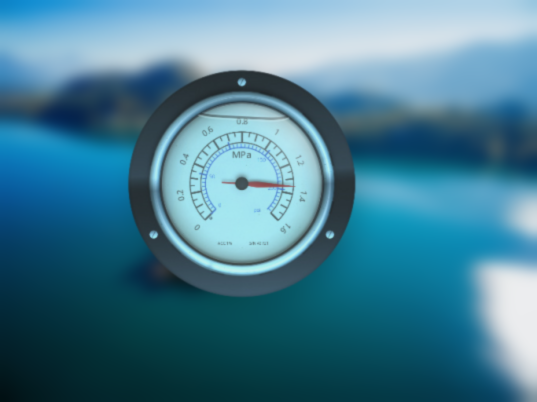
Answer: 1.35 (MPa)
